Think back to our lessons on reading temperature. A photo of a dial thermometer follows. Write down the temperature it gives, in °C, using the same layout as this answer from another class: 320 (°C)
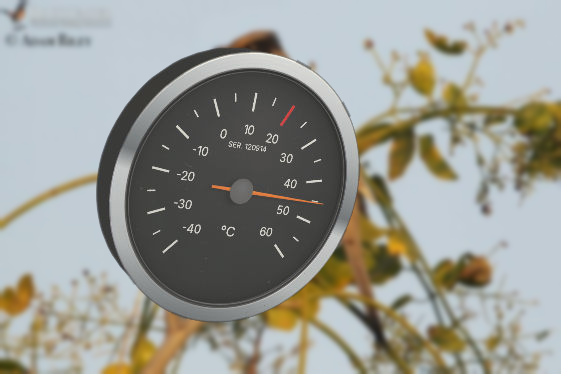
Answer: 45 (°C)
